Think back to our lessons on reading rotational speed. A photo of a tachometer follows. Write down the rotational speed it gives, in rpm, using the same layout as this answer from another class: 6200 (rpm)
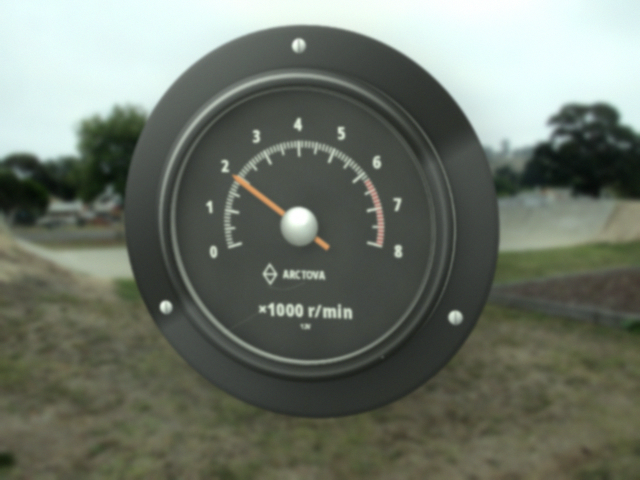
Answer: 2000 (rpm)
